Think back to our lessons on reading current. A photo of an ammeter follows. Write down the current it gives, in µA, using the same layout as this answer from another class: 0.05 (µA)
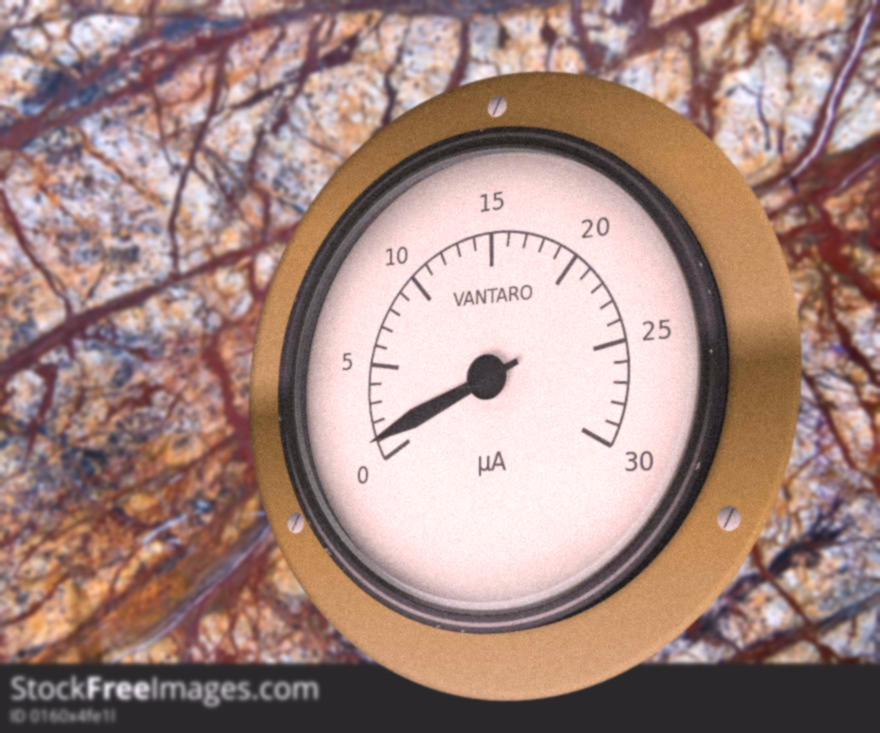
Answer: 1 (µA)
